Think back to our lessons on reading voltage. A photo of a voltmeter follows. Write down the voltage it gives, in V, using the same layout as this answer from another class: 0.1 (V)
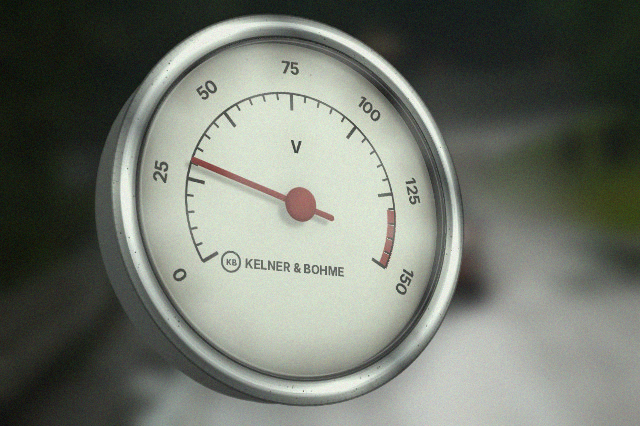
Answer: 30 (V)
